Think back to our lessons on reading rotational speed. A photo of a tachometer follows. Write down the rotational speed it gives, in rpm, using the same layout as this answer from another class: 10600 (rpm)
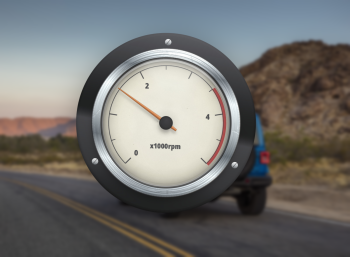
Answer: 1500 (rpm)
